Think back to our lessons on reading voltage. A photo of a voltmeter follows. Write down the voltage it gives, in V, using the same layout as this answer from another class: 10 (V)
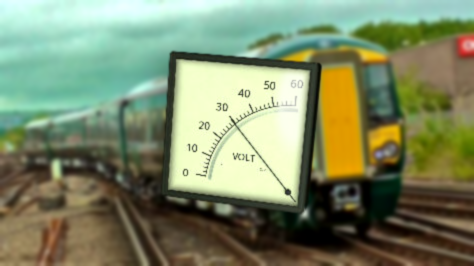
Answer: 30 (V)
